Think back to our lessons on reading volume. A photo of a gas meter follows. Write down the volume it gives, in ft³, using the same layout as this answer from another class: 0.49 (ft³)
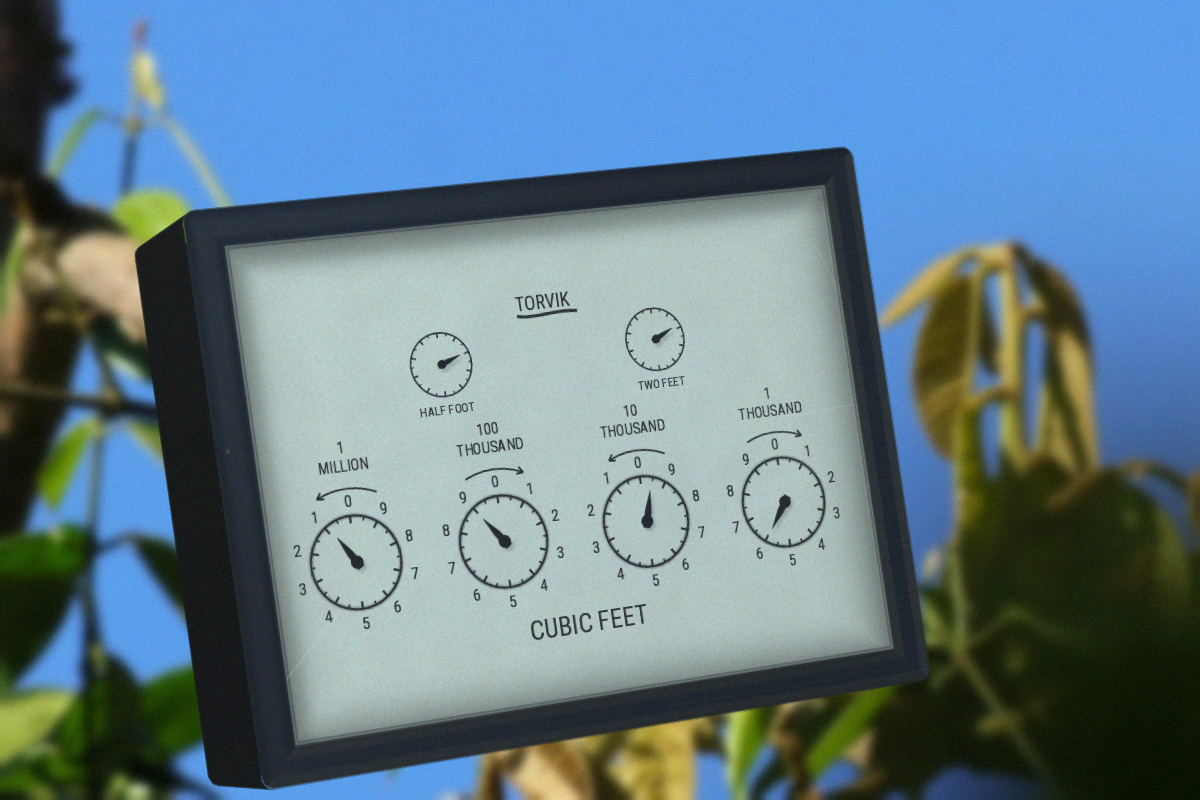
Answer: 89600 (ft³)
